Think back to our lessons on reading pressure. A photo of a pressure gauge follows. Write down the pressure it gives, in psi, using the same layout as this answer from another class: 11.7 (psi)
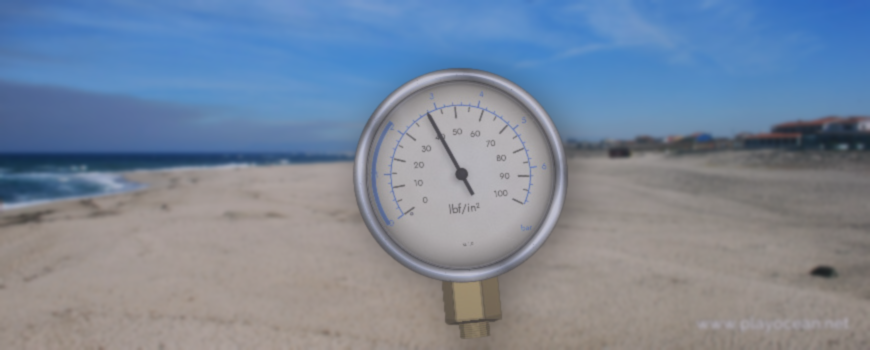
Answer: 40 (psi)
